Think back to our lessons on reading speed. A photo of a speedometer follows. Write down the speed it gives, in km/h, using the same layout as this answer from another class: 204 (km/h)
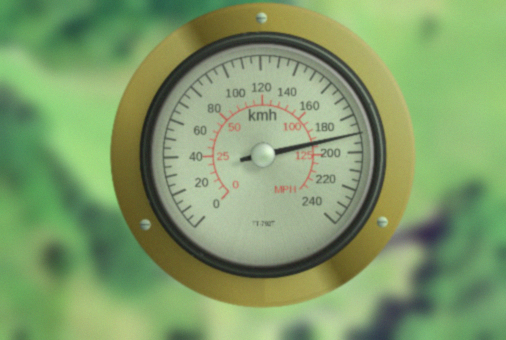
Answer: 190 (km/h)
